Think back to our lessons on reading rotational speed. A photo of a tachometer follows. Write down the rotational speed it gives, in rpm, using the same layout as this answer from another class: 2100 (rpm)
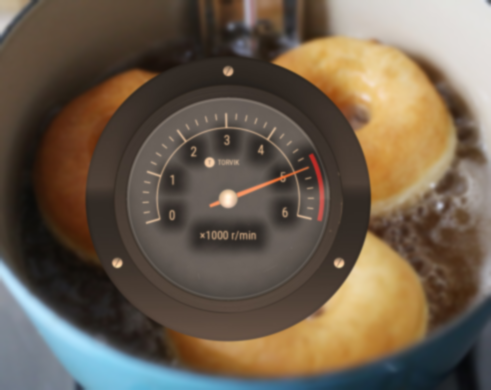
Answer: 5000 (rpm)
